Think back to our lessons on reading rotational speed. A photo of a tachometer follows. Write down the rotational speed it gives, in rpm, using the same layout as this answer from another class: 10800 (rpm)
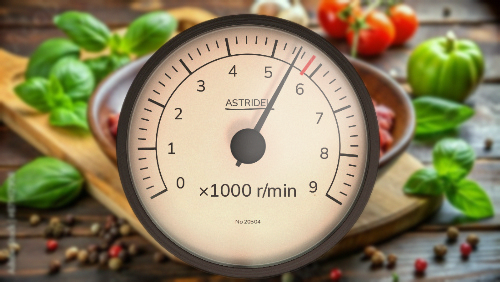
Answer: 5500 (rpm)
